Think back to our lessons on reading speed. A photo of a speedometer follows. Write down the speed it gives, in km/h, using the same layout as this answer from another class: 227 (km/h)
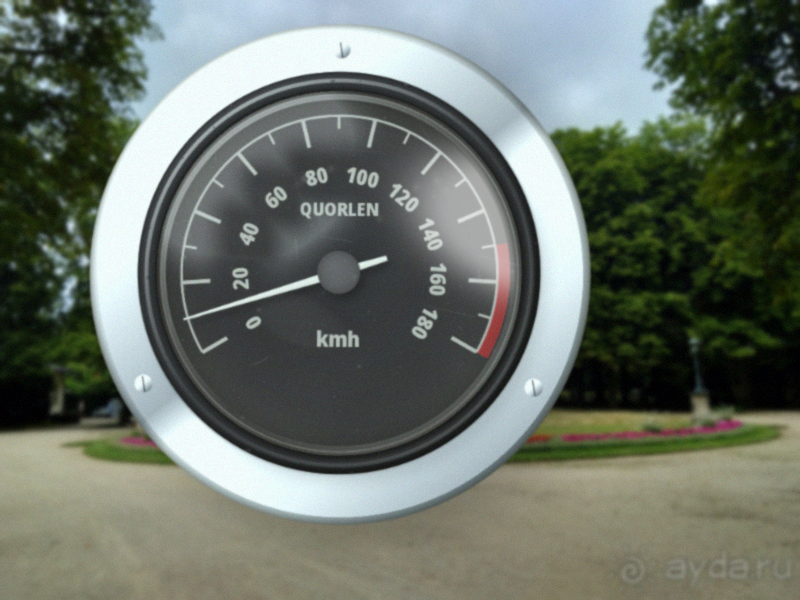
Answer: 10 (km/h)
